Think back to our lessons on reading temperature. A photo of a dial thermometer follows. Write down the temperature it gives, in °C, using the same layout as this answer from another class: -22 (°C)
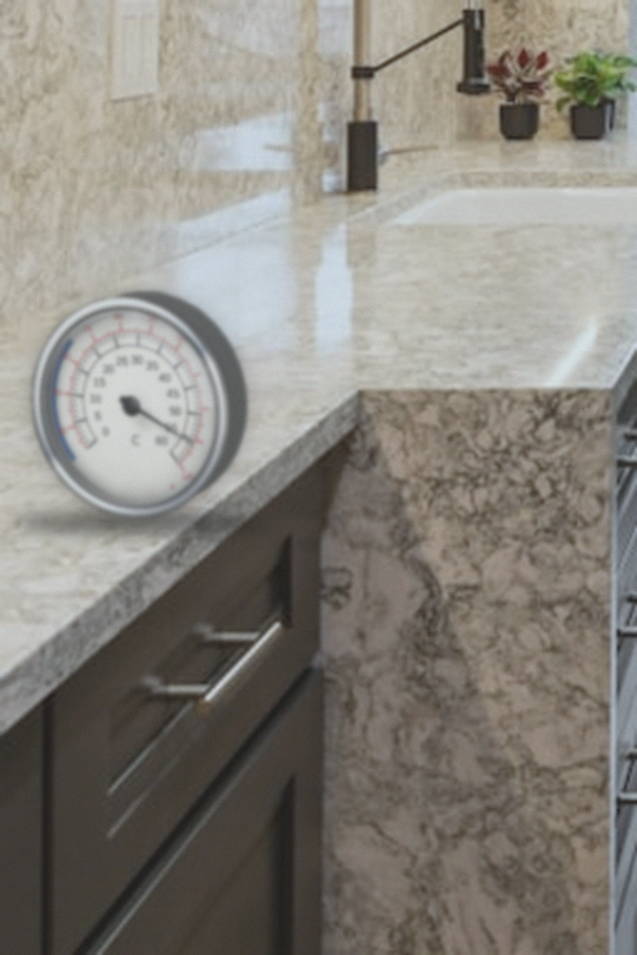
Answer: 55 (°C)
